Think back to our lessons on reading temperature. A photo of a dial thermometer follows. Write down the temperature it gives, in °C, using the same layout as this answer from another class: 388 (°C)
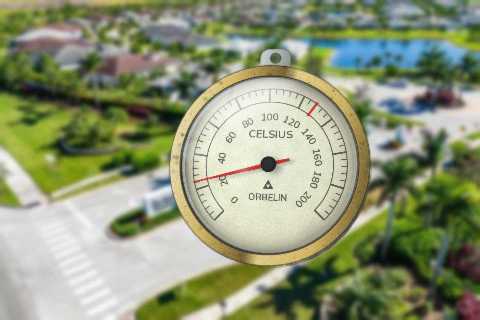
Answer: 24 (°C)
